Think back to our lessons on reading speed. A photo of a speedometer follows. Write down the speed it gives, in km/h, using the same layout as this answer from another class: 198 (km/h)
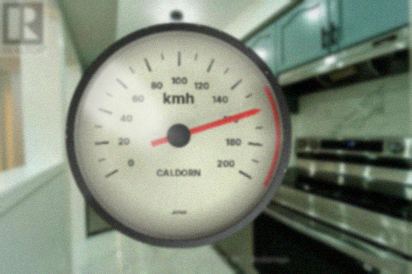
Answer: 160 (km/h)
